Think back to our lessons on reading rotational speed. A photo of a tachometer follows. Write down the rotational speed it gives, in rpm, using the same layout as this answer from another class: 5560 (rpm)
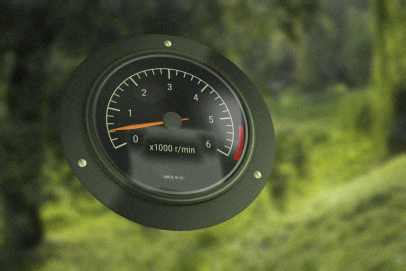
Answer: 400 (rpm)
